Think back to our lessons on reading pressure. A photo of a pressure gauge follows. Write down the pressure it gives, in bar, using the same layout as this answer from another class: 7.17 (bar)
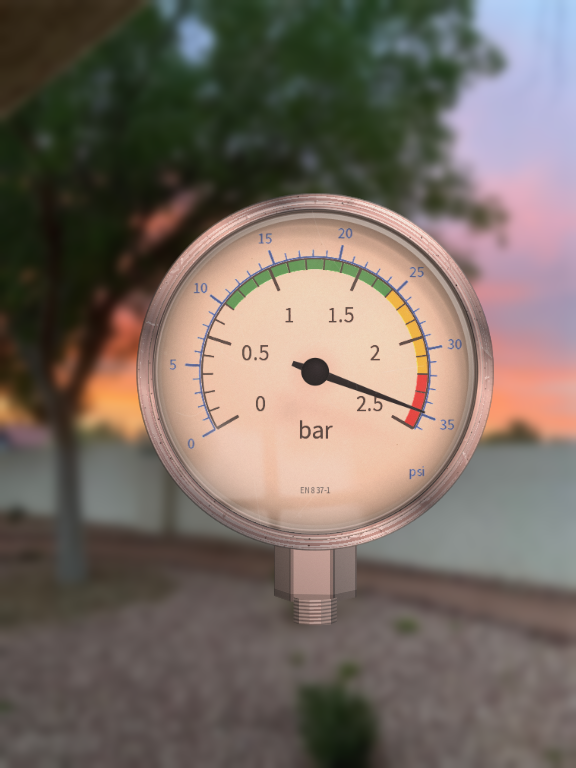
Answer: 2.4 (bar)
